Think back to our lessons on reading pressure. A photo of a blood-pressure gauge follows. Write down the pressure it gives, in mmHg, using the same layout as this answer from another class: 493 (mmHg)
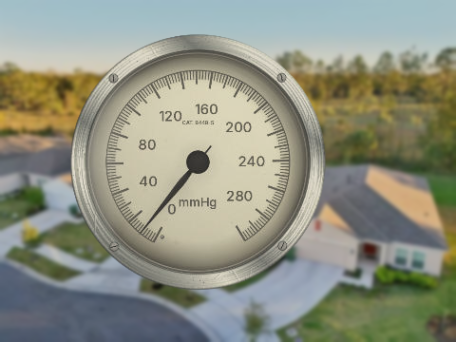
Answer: 10 (mmHg)
